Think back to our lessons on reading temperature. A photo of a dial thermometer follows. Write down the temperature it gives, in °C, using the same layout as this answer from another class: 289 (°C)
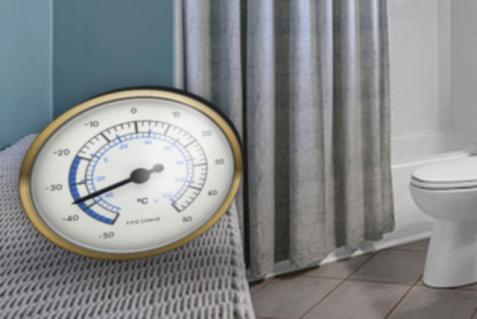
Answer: -36 (°C)
